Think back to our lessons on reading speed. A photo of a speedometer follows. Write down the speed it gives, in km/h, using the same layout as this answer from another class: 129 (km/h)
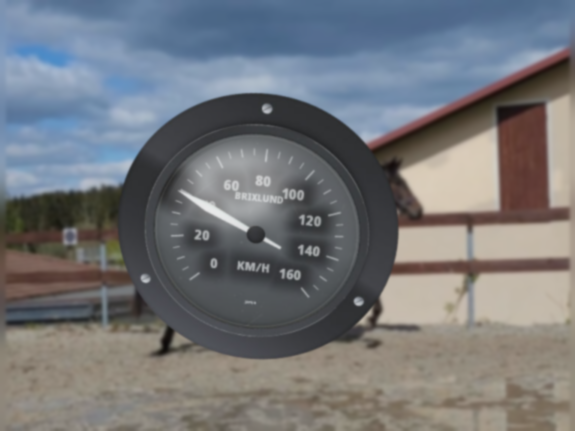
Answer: 40 (km/h)
